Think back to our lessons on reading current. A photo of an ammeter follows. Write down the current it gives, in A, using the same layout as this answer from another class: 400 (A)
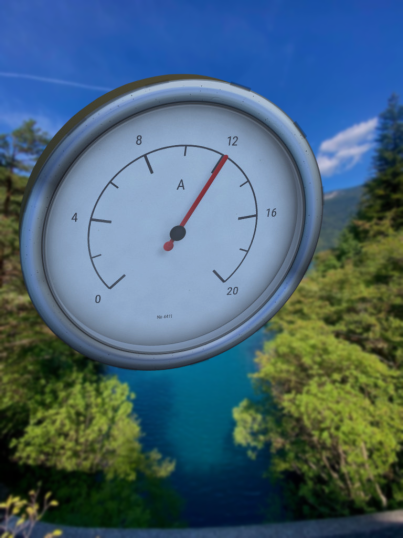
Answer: 12 (A)
